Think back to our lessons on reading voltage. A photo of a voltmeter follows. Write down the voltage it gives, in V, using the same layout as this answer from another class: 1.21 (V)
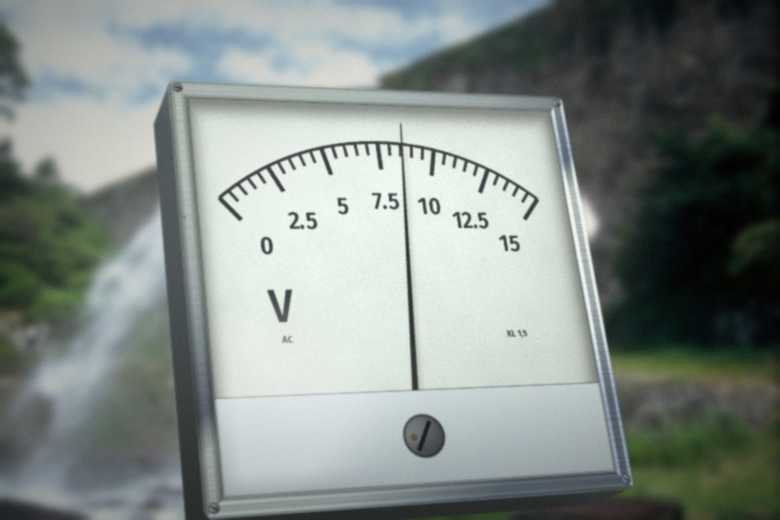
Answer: 8.5 (V)
